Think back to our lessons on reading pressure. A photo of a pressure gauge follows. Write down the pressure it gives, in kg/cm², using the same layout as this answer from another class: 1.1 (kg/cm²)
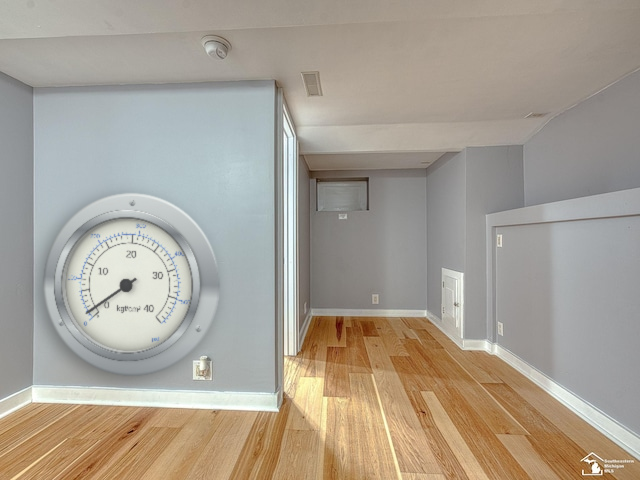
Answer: 1 (kg/cm²)
